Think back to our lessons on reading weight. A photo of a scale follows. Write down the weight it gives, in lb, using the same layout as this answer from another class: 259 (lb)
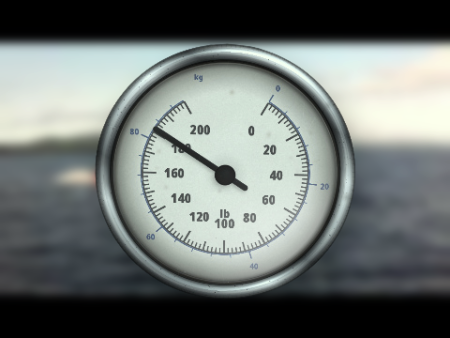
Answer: 182 (lb)
